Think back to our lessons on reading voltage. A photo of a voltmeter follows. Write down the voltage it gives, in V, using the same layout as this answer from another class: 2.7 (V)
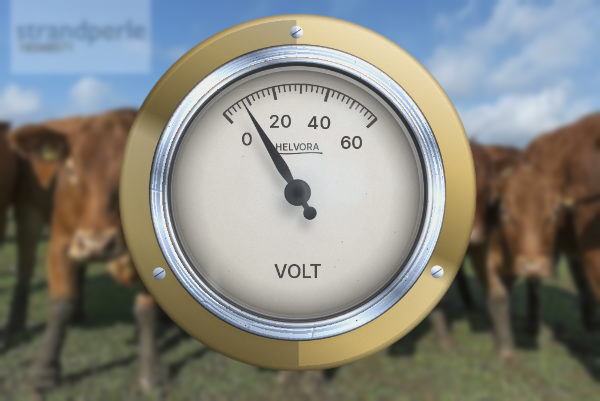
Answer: 8 (V)
